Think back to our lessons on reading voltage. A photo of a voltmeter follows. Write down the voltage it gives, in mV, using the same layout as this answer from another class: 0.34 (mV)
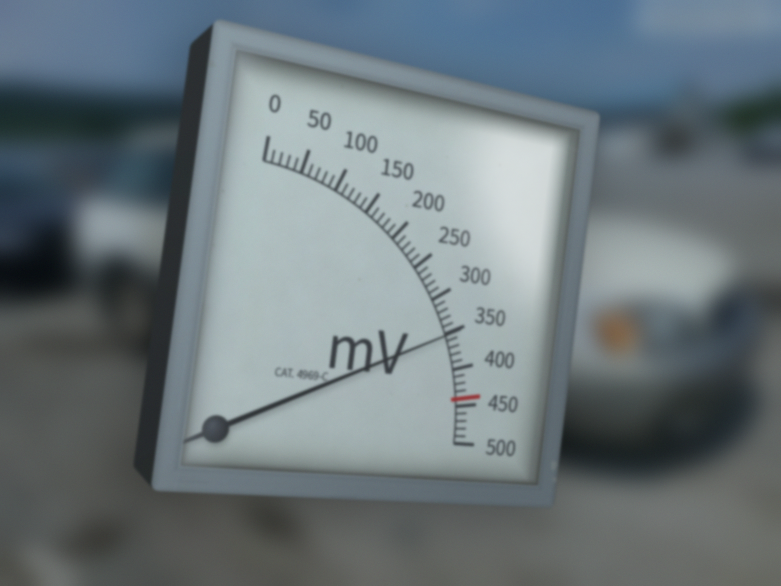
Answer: 350 (mV)
